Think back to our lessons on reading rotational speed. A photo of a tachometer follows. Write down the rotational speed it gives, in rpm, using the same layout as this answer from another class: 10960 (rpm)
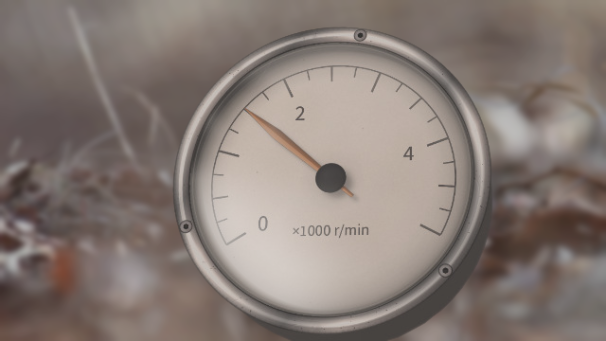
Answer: 1500 (rpm)
